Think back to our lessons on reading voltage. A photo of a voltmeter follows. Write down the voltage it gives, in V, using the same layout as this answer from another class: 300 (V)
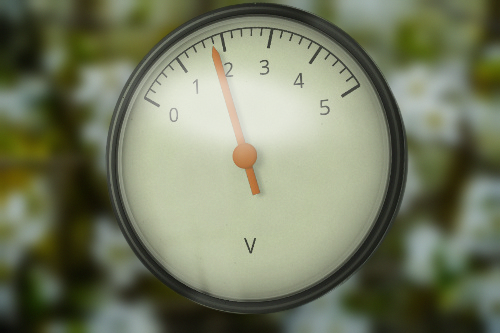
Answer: 1.8 (V)
